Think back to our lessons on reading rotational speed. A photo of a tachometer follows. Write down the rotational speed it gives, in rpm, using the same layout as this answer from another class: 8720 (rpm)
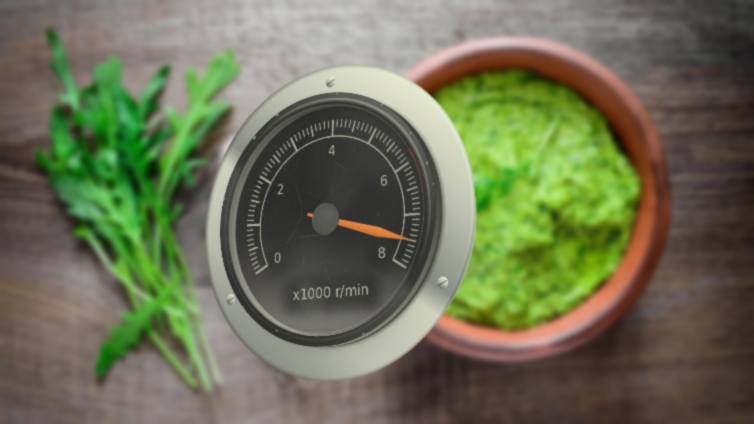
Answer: 7500 (rpm)
